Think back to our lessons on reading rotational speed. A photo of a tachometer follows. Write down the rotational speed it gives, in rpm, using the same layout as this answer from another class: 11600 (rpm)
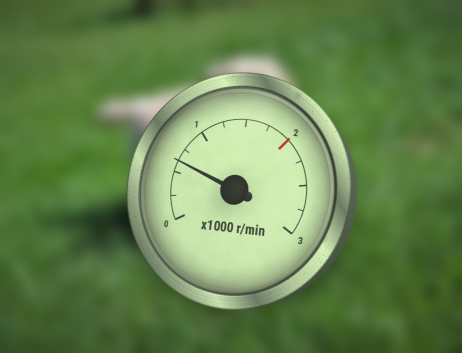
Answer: 625 (rpm)
